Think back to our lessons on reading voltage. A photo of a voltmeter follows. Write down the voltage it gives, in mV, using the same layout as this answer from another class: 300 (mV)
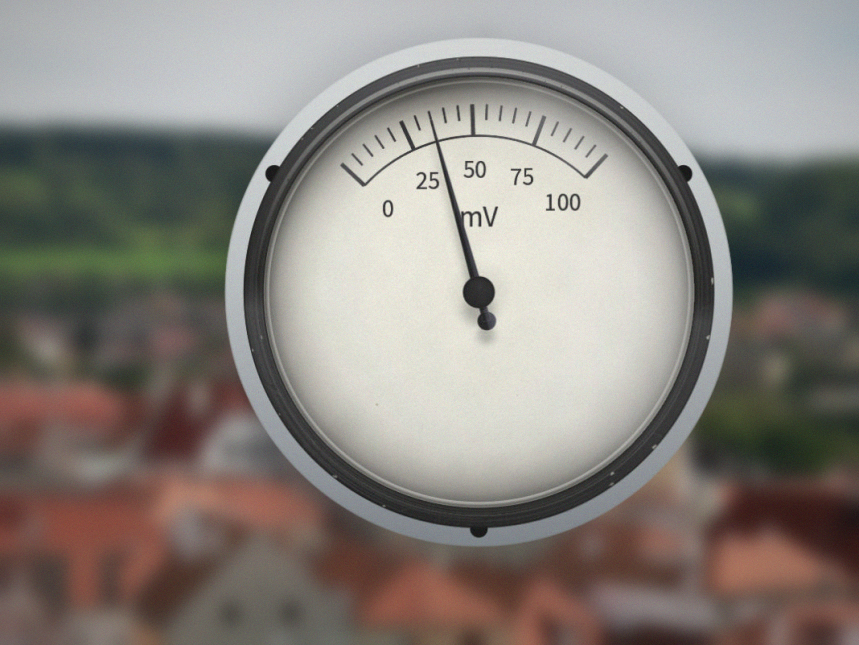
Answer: 35 (mV)
